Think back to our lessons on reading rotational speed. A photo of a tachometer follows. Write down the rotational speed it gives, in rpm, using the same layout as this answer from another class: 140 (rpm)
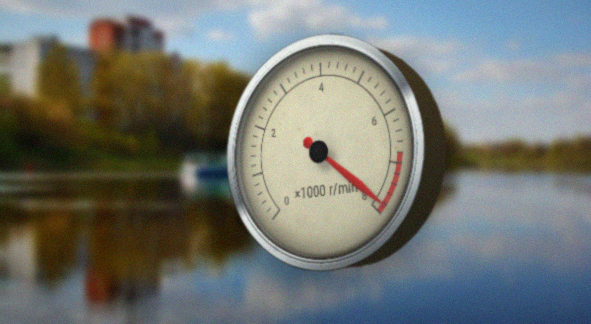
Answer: 7800 (rpm)
